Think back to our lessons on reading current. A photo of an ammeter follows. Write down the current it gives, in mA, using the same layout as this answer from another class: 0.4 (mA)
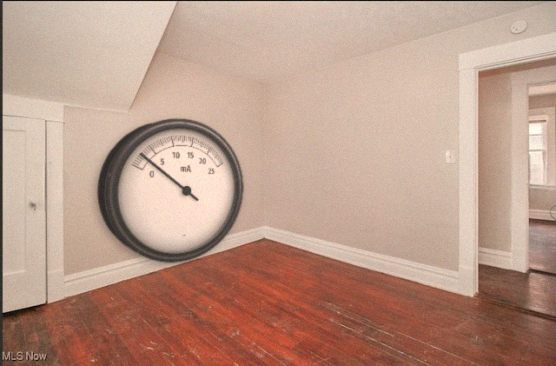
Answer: 2.5 (mA)
